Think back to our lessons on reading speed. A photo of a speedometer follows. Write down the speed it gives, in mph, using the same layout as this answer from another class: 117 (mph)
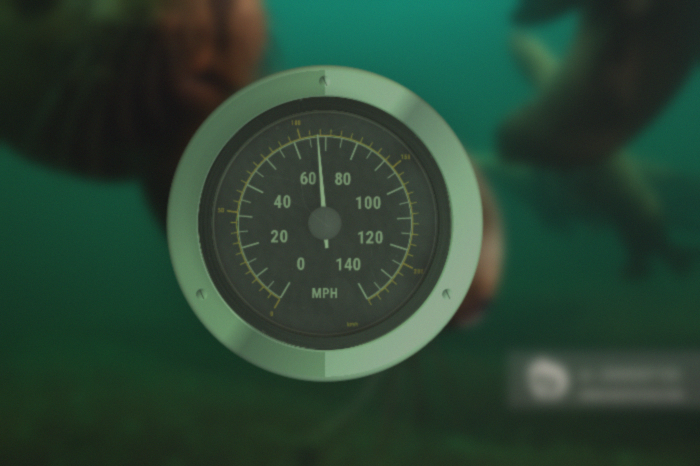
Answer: 67.5 (mph)
